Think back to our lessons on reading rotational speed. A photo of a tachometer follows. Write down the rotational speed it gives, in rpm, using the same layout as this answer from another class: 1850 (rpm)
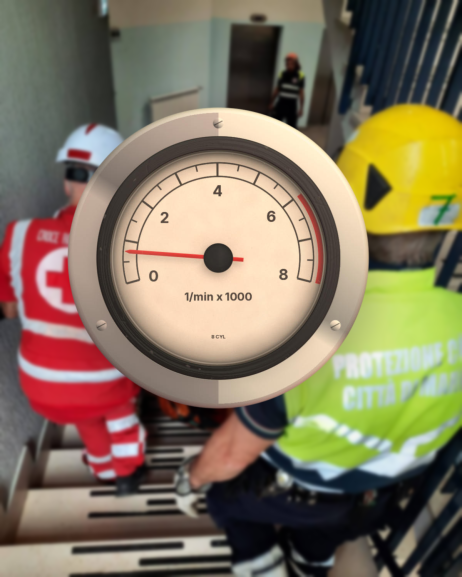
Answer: 750 (rpm)
